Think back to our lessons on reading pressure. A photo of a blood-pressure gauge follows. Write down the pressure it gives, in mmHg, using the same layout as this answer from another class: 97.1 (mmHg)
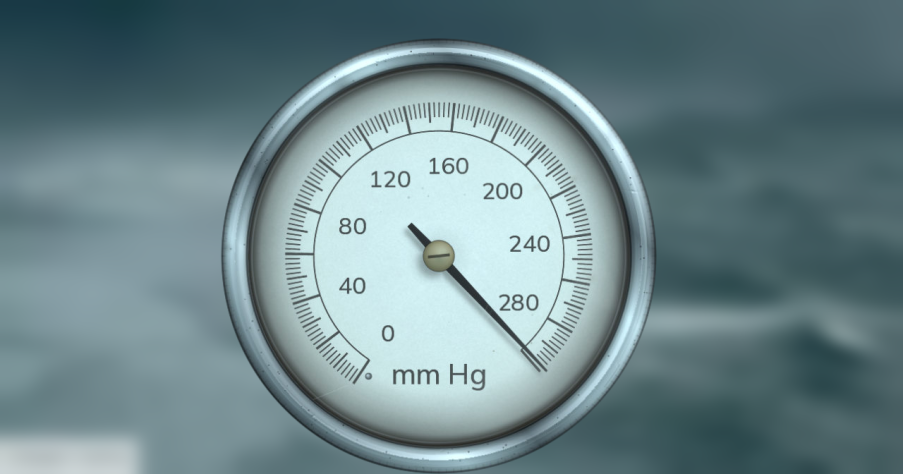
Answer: 298 (mmHg)
